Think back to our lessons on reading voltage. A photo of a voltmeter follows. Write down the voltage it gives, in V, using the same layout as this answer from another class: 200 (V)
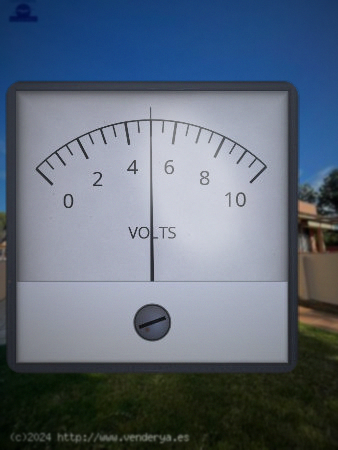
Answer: 5 (V)
